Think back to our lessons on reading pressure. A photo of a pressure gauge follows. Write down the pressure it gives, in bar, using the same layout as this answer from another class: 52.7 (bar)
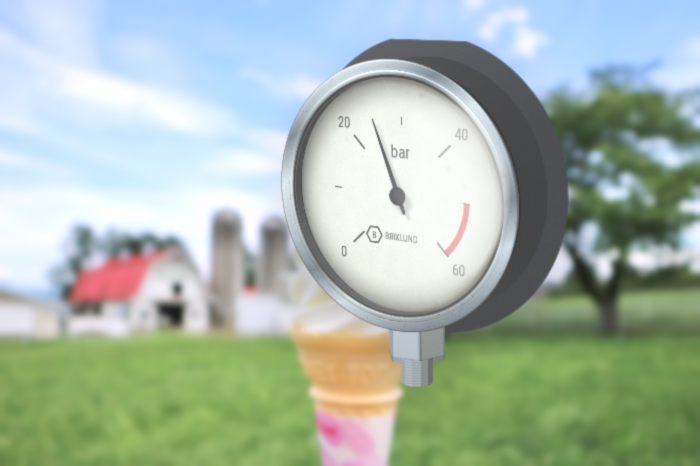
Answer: 25 (bar)
